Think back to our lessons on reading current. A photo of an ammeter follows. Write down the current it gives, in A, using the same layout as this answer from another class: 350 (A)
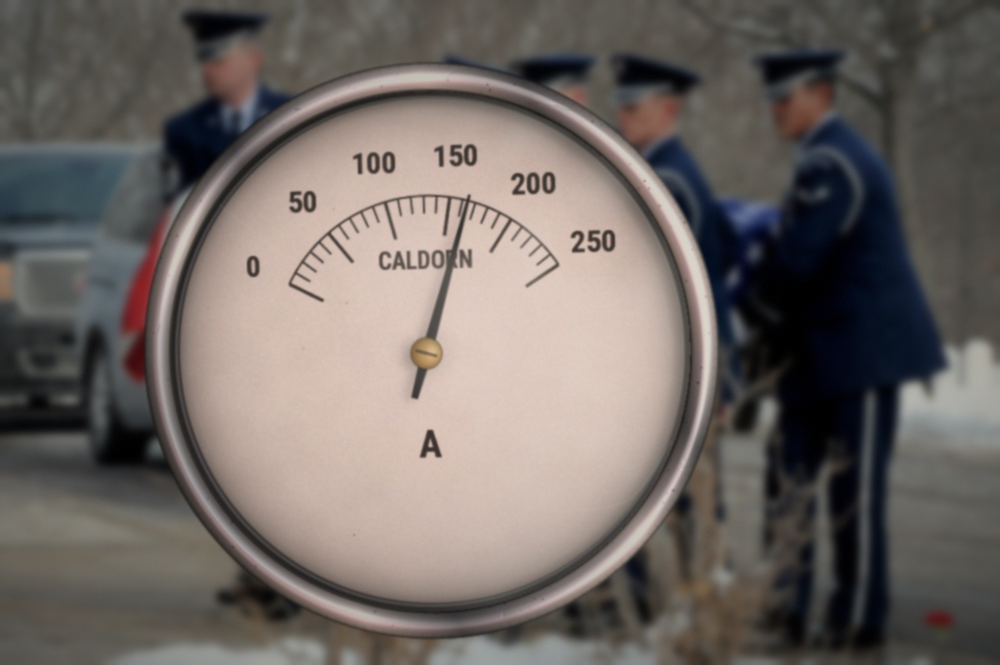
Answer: 165 (A)
